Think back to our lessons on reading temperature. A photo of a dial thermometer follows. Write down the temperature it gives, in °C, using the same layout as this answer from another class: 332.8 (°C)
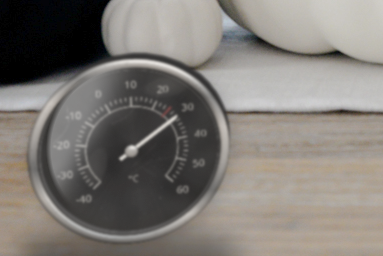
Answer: 30 (°C)
